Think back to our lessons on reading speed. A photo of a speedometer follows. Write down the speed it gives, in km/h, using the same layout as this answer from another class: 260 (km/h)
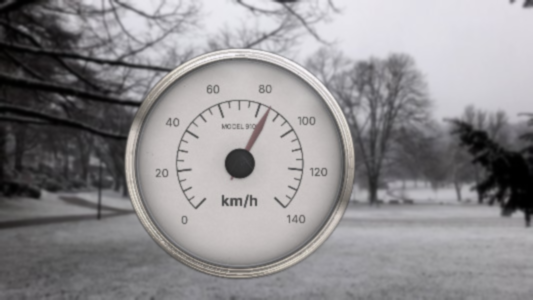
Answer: 85 (km/h)
